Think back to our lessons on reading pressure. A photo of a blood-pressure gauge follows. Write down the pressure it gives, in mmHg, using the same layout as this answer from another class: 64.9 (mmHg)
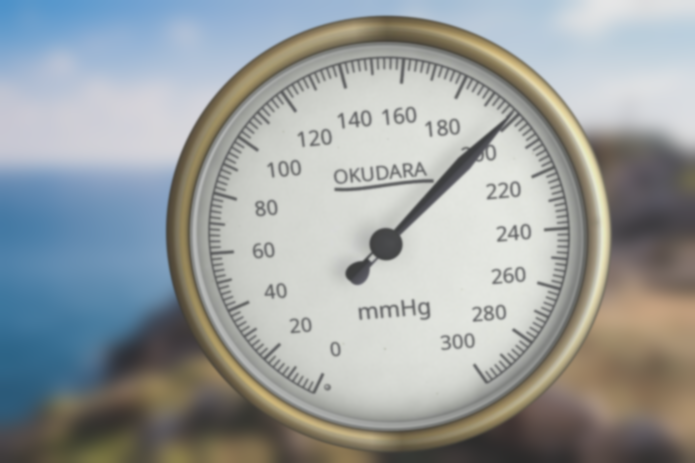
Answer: 198 (mmHg)
